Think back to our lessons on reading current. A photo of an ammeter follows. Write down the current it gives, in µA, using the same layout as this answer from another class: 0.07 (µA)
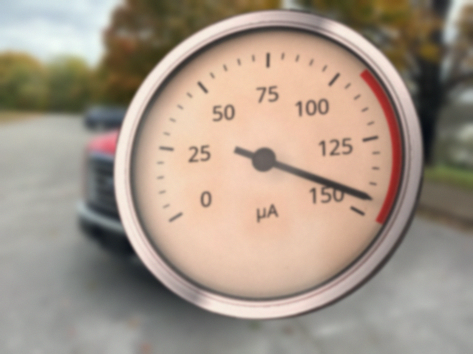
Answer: 145 (µA)
